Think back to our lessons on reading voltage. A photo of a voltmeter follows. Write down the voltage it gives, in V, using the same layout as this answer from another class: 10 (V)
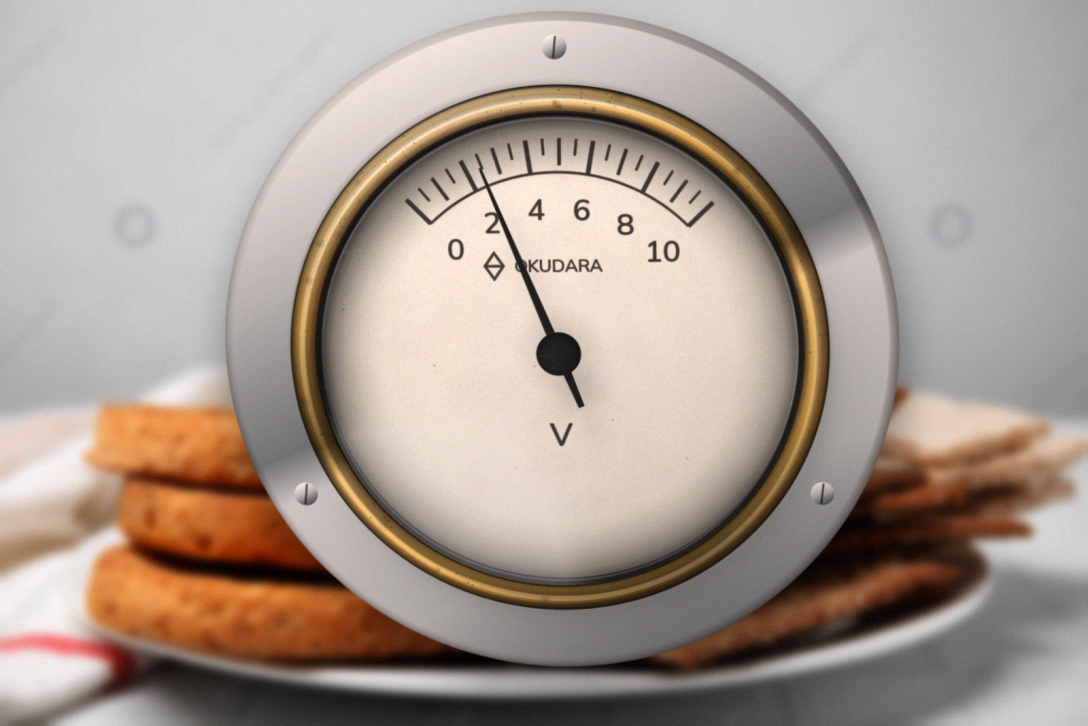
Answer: 2.5 (V)
